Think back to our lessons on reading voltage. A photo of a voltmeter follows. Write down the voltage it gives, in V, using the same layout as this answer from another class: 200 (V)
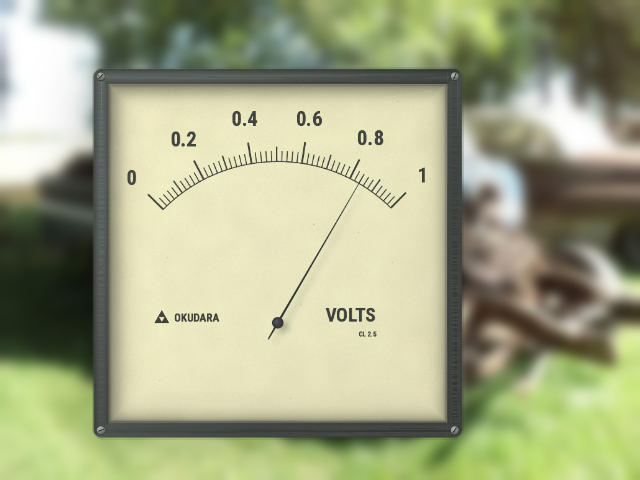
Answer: 0.84 (V)
